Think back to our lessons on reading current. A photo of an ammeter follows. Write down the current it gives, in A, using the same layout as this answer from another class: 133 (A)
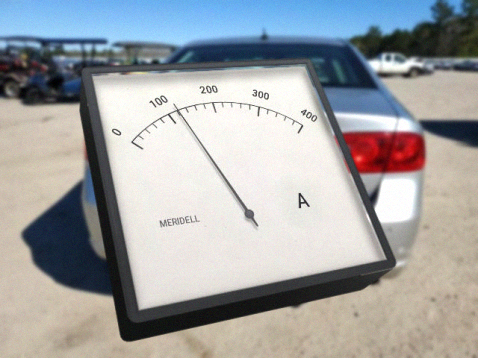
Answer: 120 (A)
